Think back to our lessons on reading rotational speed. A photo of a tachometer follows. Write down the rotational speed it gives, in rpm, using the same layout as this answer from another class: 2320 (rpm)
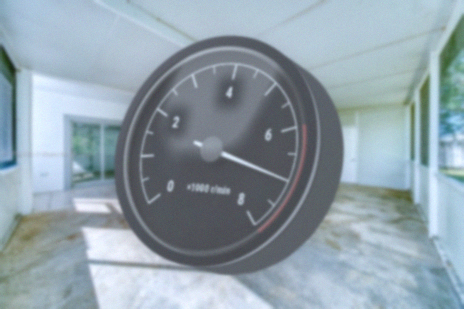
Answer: 7000 (rpm)
